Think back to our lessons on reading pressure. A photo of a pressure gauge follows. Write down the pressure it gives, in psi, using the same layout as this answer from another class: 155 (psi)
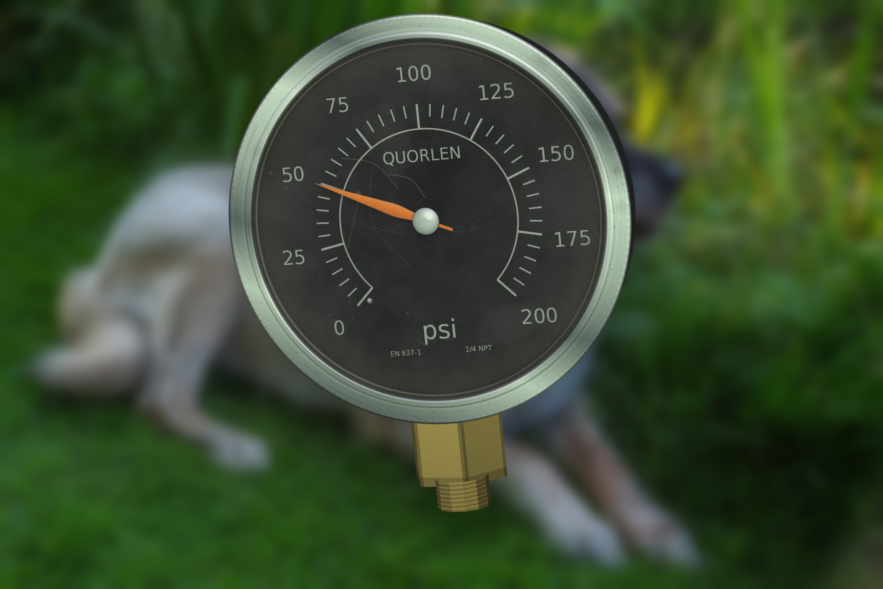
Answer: 50 (psi)
